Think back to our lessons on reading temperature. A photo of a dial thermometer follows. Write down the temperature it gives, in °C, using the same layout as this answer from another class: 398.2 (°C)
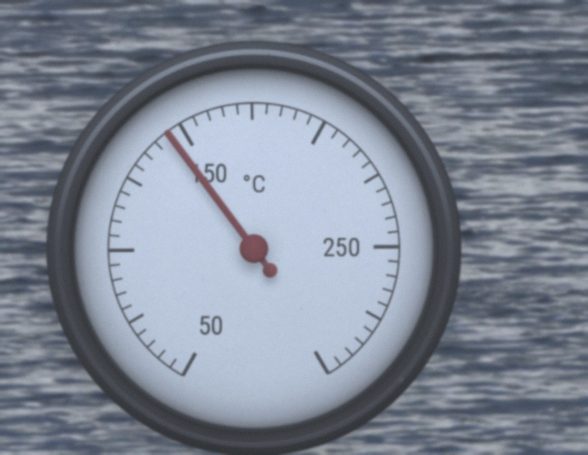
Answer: 145 (°C)
